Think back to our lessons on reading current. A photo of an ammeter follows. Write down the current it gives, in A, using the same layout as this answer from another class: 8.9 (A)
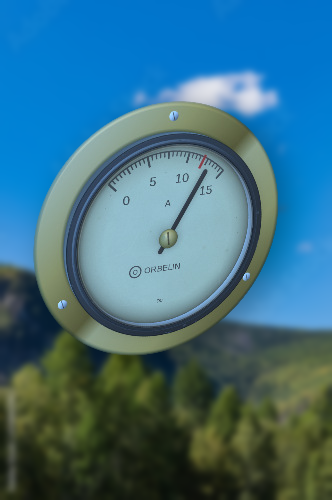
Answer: 12.5 (A)
